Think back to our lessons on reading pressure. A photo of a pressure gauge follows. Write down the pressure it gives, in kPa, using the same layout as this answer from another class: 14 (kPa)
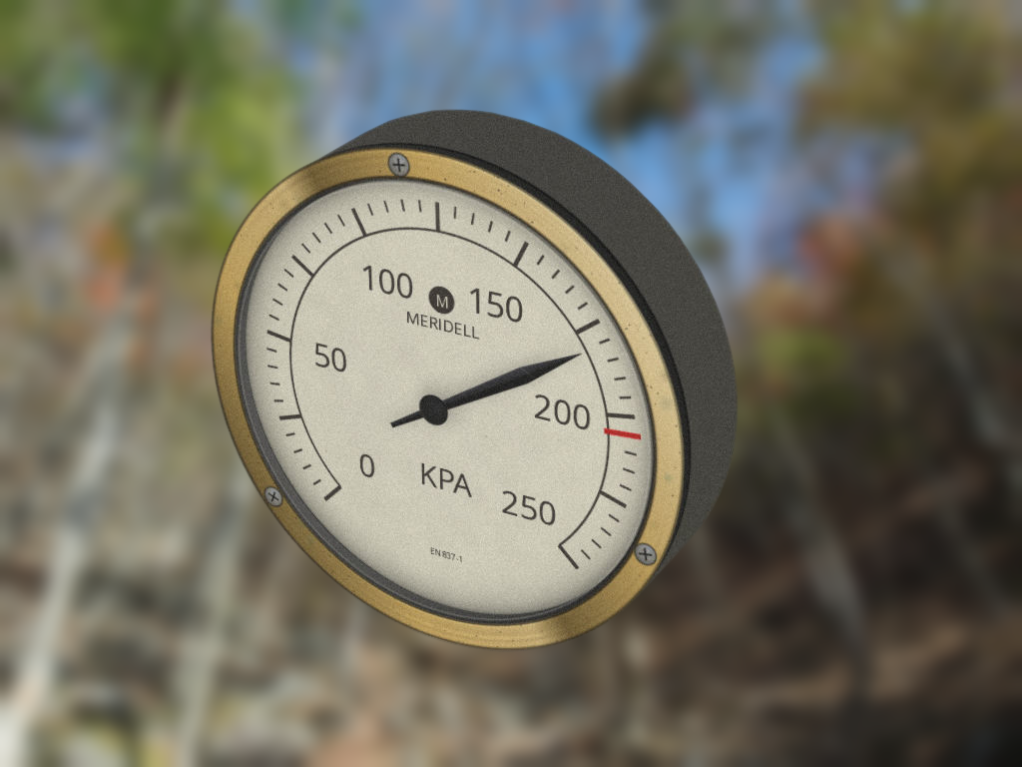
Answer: 180 (kPa)
